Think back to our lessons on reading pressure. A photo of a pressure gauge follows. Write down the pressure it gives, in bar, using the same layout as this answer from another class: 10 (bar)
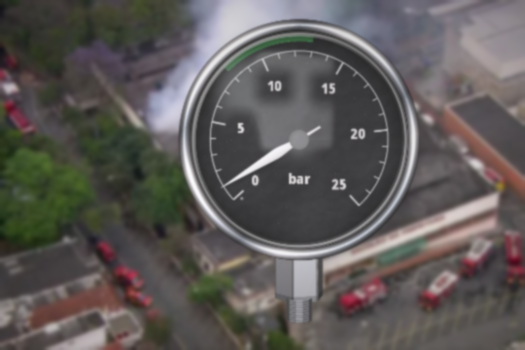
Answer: 1 (bar)
